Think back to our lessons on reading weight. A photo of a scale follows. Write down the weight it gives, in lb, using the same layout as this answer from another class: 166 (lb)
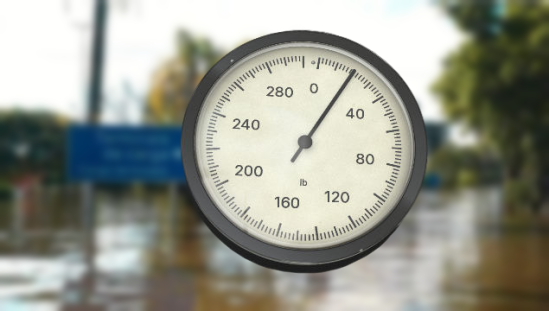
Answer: 20 (lb)
